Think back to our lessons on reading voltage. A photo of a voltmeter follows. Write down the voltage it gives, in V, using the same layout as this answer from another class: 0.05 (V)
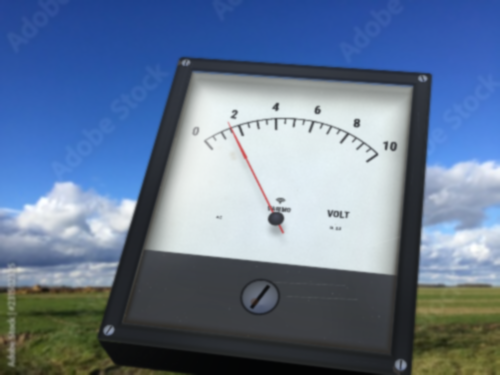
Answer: 1.5 (V)
